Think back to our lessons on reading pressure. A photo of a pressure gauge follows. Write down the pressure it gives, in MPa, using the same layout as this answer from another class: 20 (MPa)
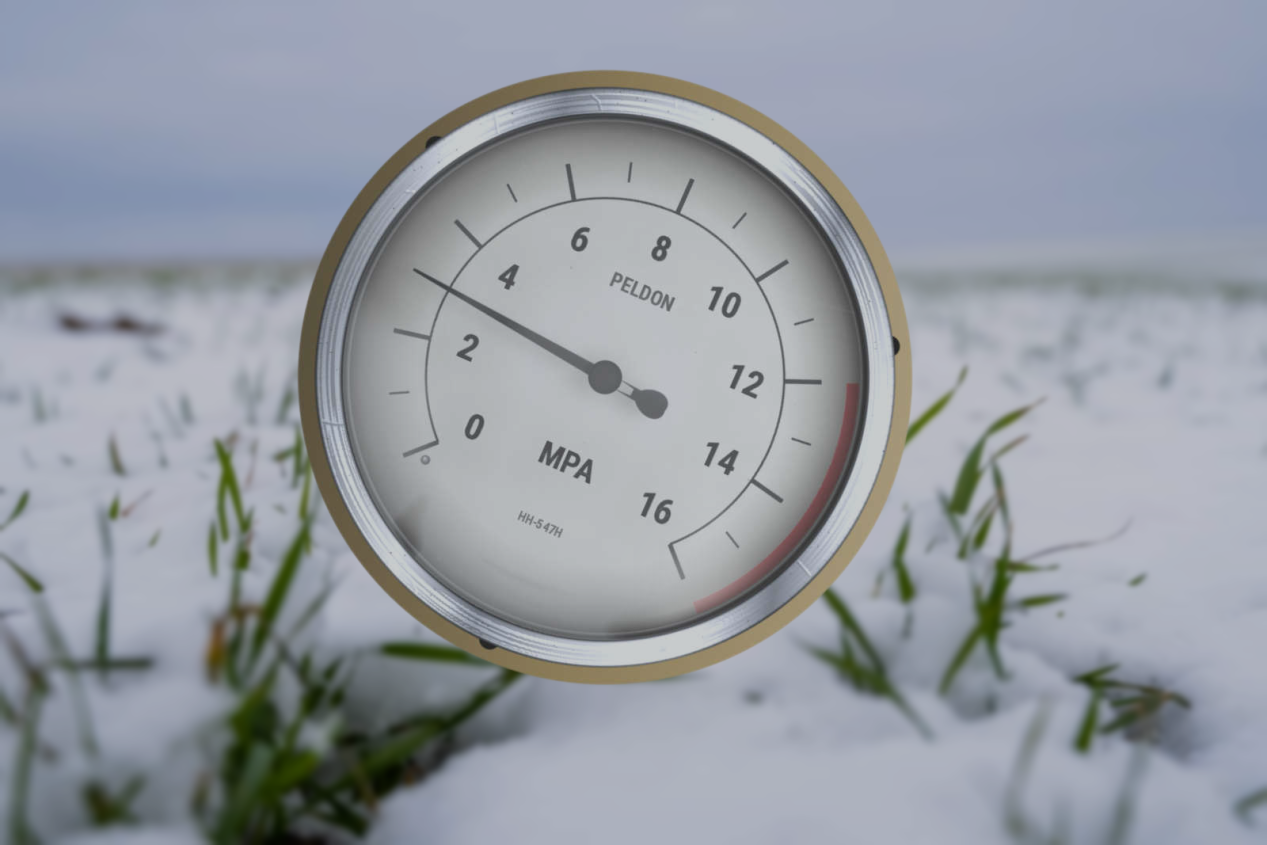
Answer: 3 (MPa)
